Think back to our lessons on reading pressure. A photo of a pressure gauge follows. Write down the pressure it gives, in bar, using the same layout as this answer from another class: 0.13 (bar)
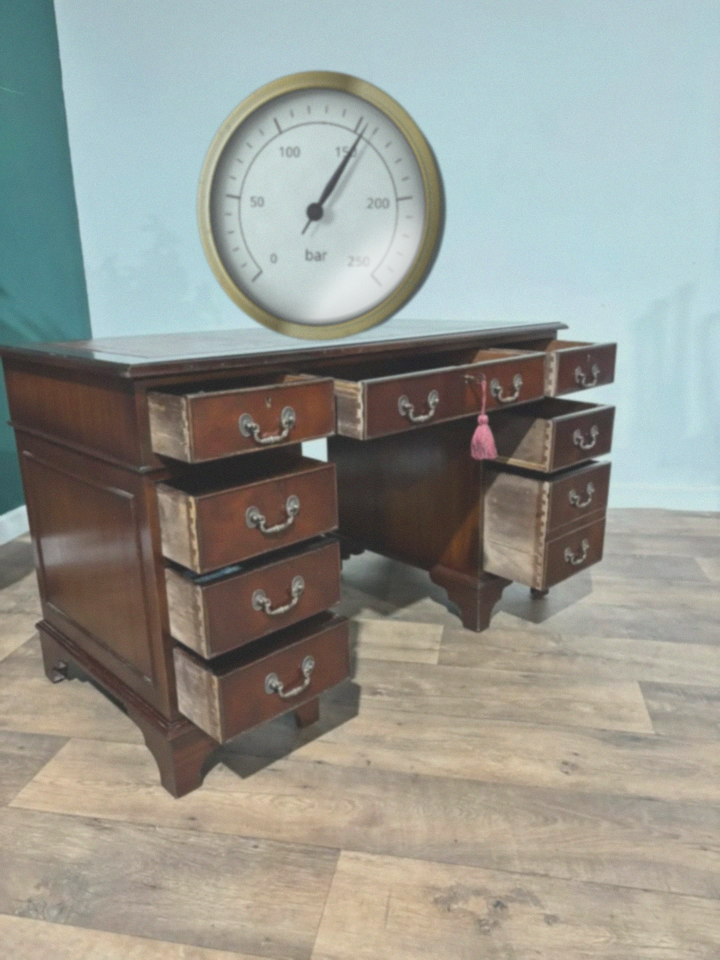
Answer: 155 (bar)
